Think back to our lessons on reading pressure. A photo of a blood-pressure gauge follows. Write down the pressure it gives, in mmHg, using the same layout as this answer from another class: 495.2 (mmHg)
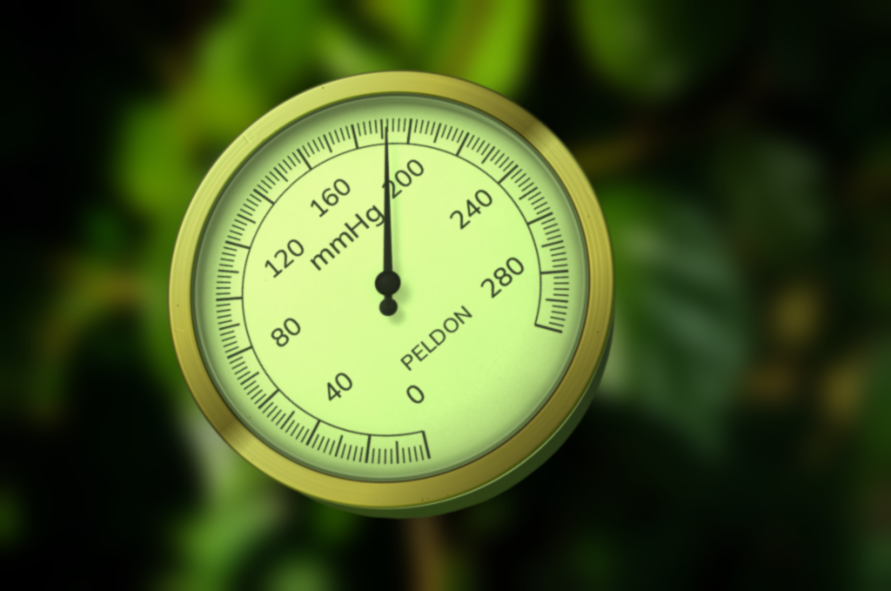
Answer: 192 (mmHg)
